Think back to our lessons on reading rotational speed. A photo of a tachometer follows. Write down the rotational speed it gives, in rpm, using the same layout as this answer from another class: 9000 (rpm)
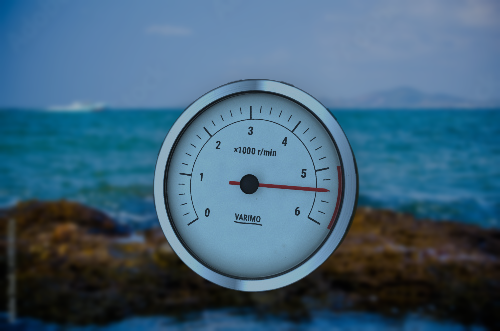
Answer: 5400 (rpm)
